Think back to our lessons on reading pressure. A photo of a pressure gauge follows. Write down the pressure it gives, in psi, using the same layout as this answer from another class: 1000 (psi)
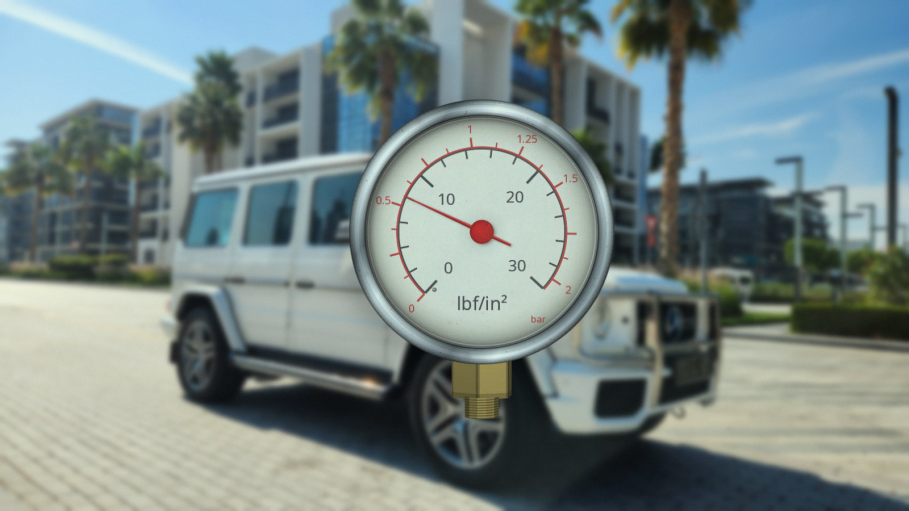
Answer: 8 (psi)
